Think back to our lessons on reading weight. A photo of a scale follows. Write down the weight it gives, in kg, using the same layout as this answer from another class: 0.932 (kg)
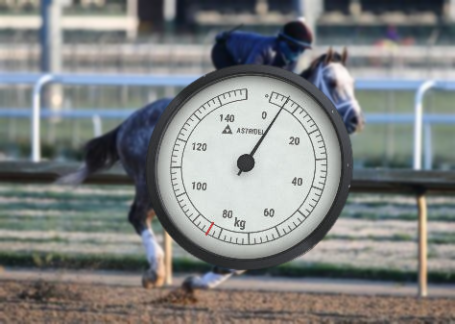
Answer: 6 (kg)
